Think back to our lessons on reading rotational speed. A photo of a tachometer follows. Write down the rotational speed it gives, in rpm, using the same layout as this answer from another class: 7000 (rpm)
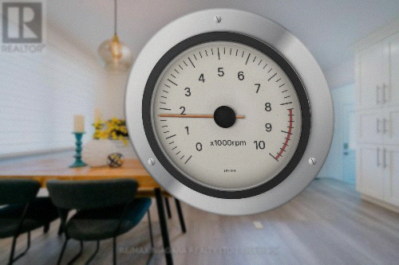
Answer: 1800 (rpm)
